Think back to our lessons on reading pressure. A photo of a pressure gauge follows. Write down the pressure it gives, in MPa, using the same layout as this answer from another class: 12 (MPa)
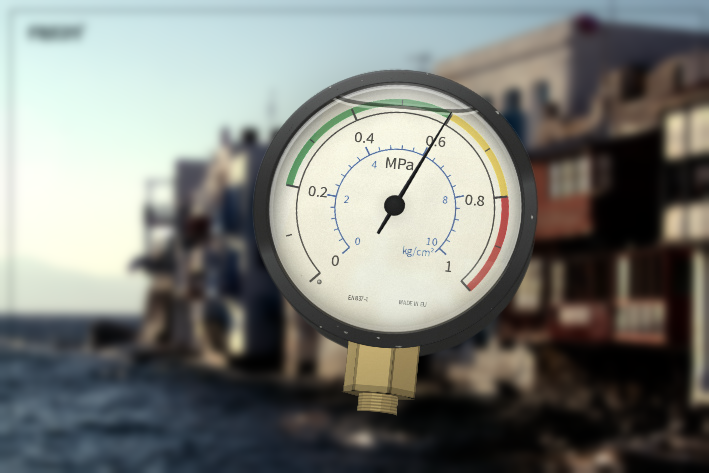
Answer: 0.6 (MPa)
